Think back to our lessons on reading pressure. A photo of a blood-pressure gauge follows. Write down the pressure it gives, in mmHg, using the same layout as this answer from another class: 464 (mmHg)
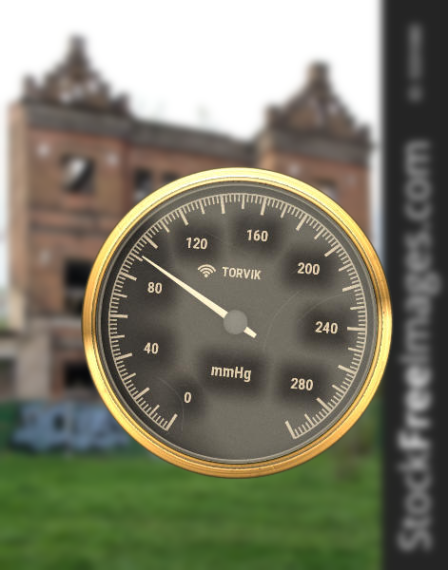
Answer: 92 (mmHg)
